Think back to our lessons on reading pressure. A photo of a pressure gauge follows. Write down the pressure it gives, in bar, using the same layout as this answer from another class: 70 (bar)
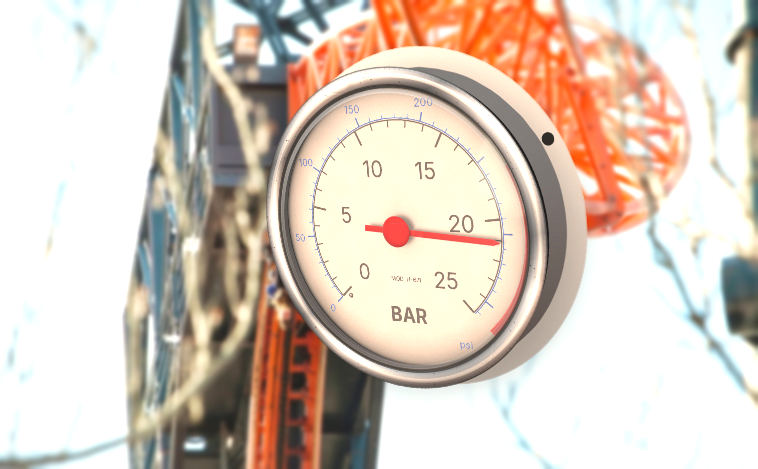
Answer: 21 (bar)
